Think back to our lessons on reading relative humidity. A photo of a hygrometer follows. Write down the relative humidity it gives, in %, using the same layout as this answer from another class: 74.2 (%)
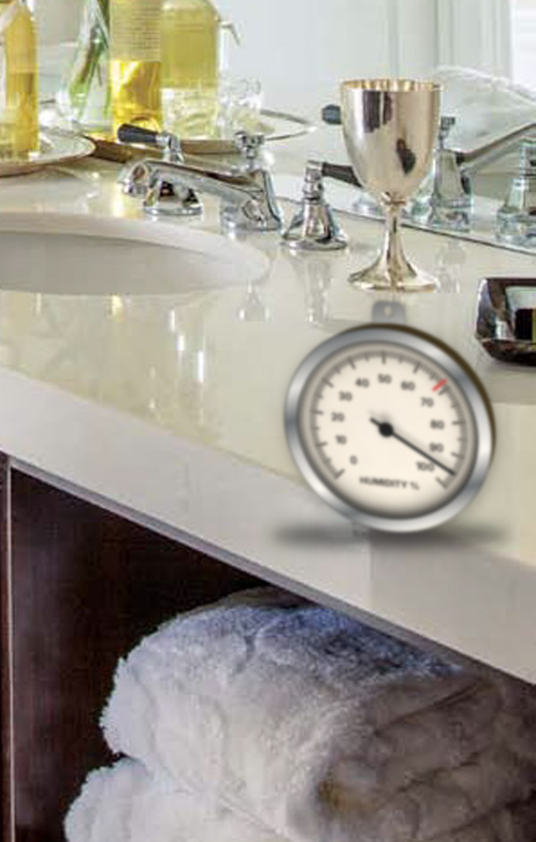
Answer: 95 (%)
